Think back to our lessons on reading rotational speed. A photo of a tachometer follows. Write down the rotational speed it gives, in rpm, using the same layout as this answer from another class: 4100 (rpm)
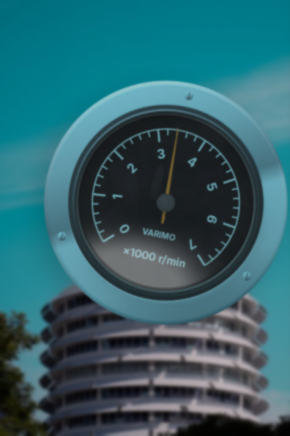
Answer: 3400 (rpm)
